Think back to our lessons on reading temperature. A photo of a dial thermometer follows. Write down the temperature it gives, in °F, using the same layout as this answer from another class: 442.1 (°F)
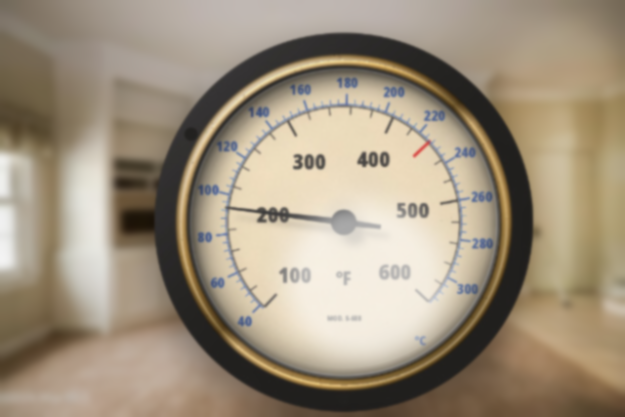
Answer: 200 (°F)
